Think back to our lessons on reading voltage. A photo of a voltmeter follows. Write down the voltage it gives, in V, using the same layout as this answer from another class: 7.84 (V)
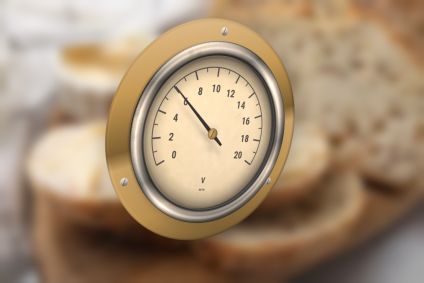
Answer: 6 (V)
